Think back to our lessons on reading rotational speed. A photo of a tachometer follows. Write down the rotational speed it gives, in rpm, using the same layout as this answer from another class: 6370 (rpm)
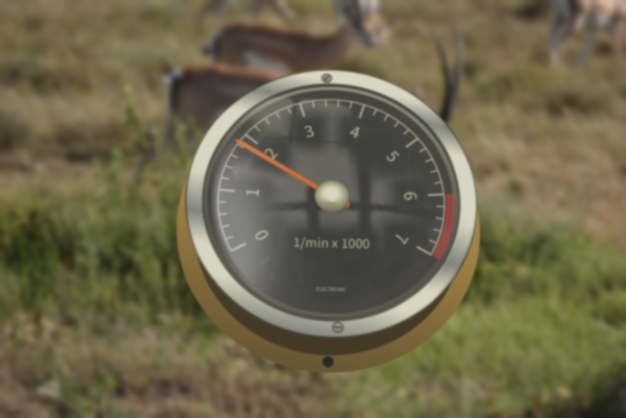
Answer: 1800 (rpm)
